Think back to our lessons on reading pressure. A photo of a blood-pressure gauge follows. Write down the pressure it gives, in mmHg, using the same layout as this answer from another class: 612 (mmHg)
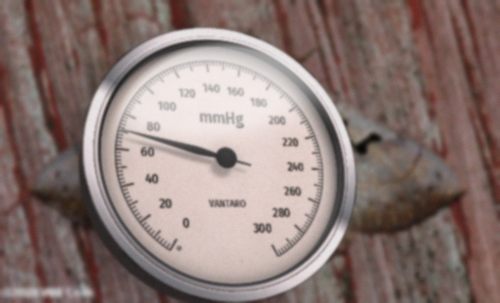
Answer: 70 (mmHg)
